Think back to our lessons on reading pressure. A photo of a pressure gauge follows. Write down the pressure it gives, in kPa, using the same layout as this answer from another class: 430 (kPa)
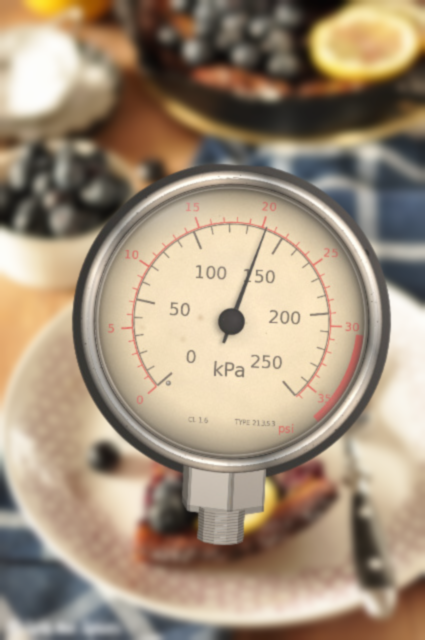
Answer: 140 (kPa)
